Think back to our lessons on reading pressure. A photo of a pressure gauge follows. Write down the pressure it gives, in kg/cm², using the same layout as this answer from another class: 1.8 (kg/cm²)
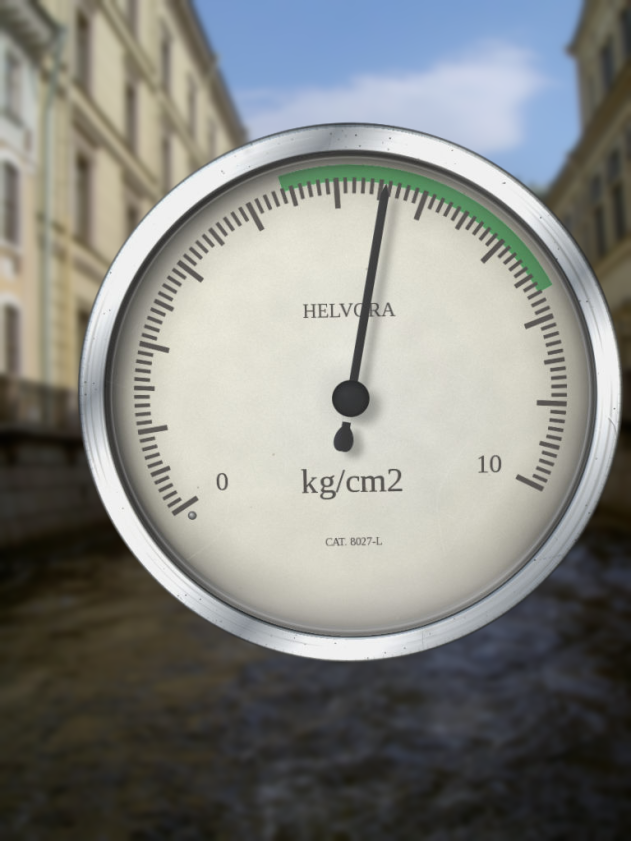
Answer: 5.55 (kg/cm²)
